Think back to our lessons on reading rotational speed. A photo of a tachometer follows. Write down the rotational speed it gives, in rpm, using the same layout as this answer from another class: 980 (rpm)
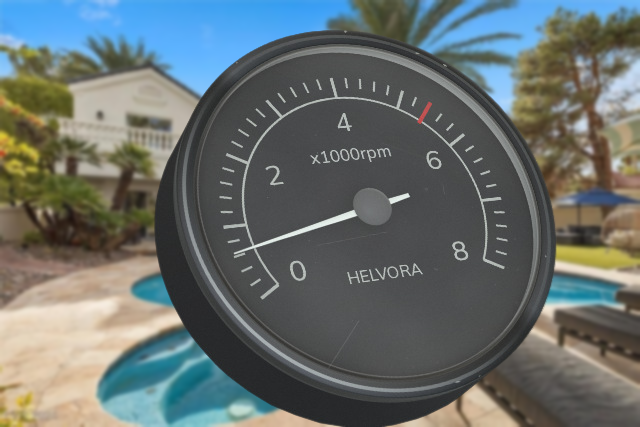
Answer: 600 (rpm)
